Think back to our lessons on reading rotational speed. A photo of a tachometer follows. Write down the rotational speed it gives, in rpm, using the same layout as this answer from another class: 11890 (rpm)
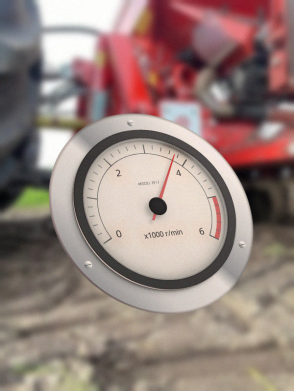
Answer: 3700 (rpm)
